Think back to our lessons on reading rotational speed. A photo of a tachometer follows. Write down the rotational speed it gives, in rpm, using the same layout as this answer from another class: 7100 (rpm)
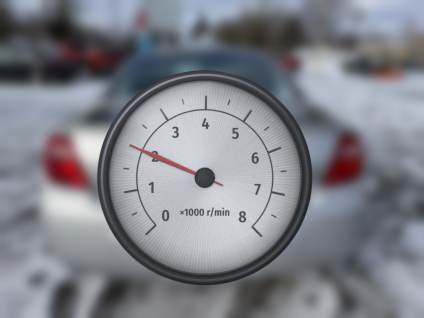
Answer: 2000 (rpm)
